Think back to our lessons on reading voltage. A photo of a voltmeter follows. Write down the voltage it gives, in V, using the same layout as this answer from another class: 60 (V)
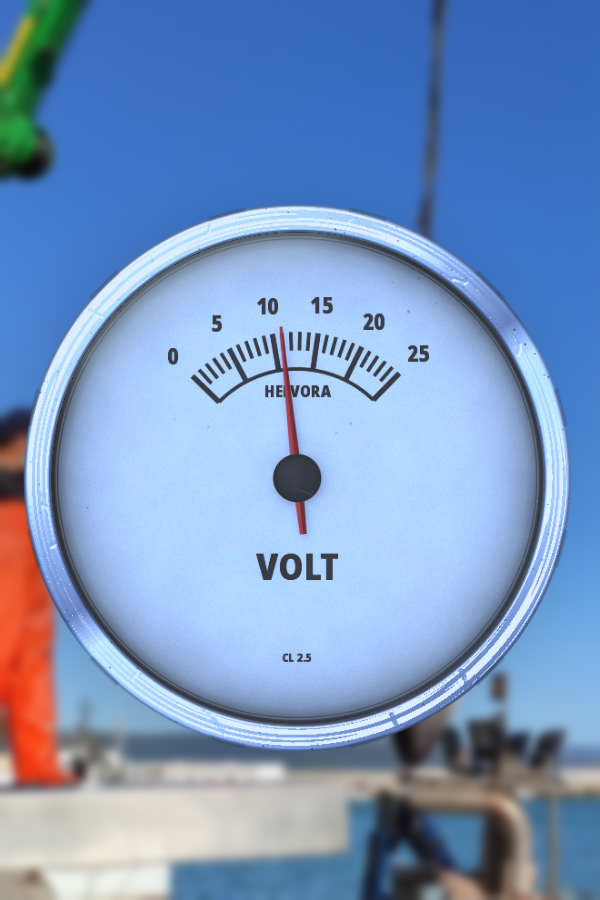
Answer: 11 (V)
